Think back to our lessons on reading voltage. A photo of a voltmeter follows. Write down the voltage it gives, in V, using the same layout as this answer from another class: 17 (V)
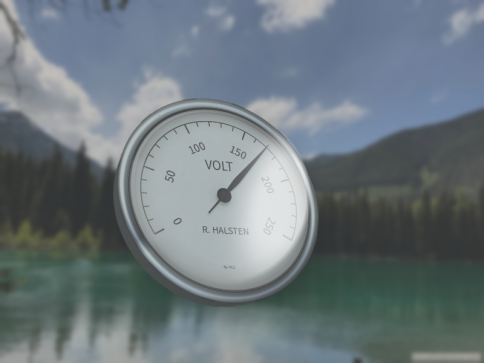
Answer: 170 (V)
